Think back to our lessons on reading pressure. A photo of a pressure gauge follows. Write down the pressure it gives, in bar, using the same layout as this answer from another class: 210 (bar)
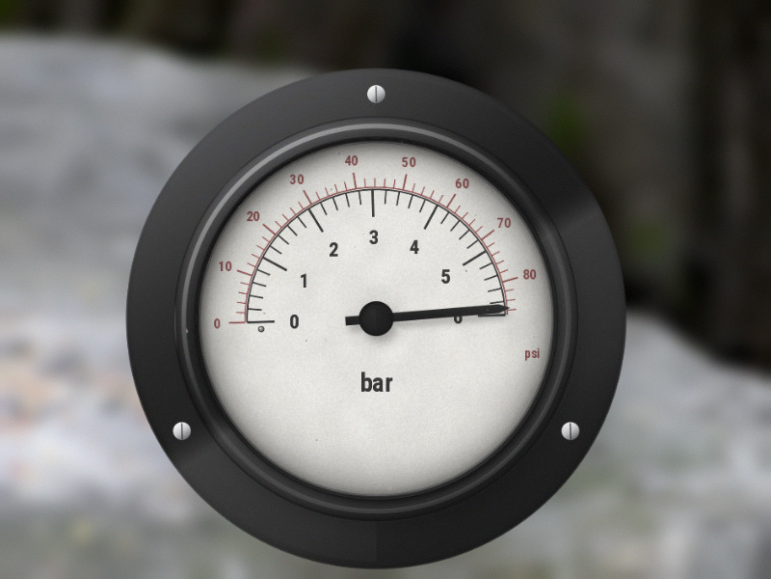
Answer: 5.9 (bar)
